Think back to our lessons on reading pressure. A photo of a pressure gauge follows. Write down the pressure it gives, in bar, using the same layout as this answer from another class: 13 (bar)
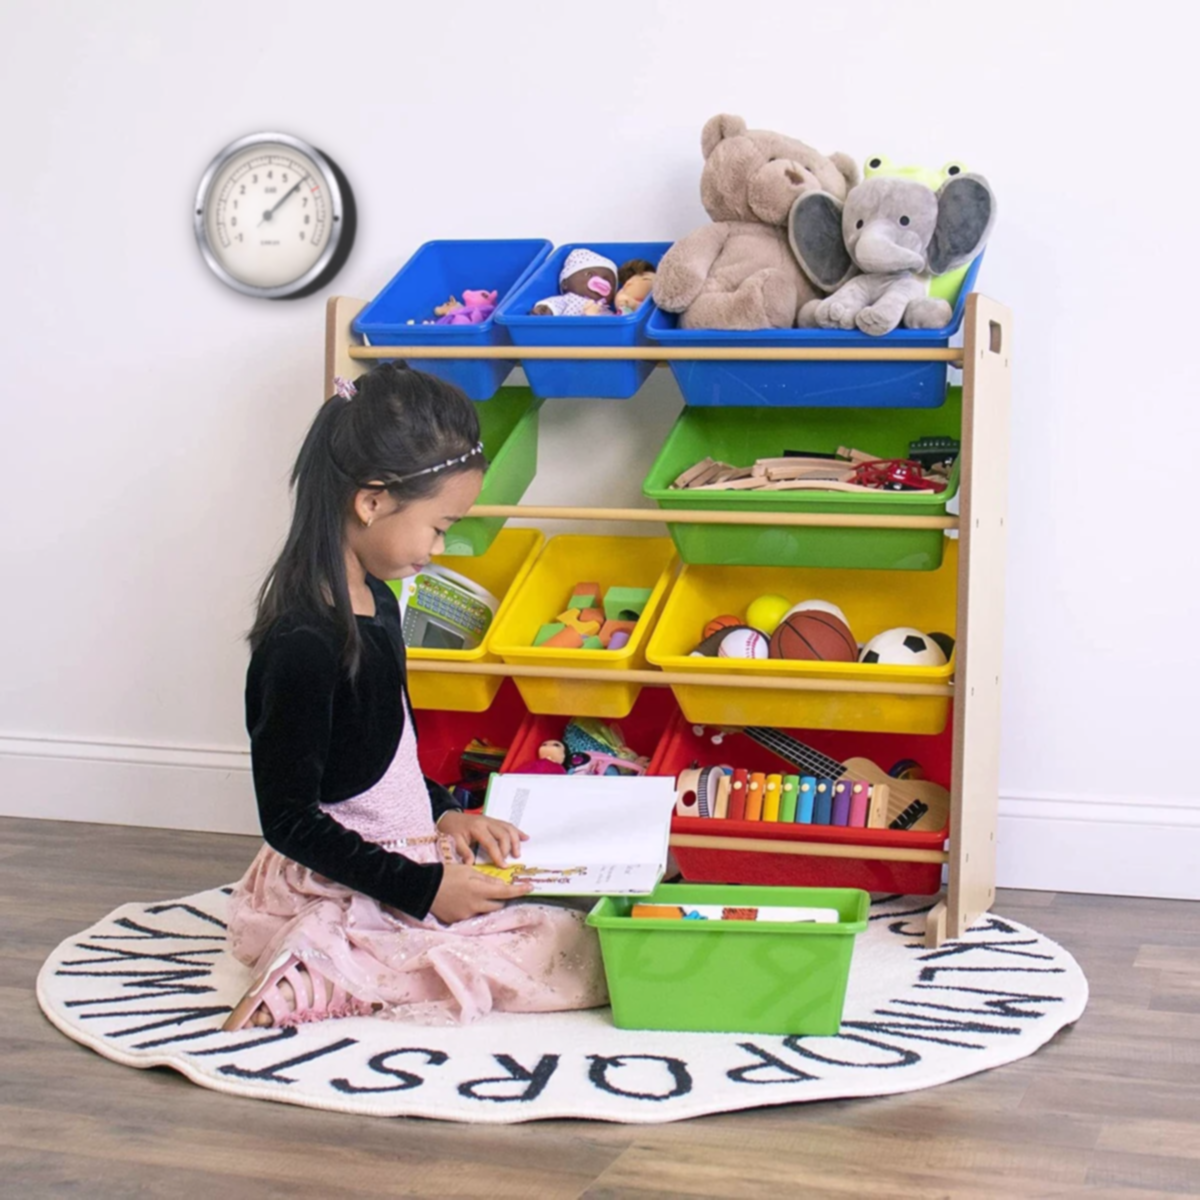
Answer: 6 (bar)
